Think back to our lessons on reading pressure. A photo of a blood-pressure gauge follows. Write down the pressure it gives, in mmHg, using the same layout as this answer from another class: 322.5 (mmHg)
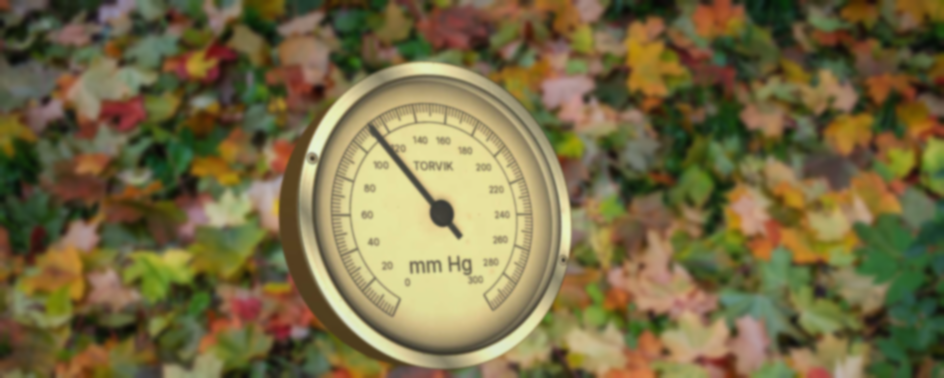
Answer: 110 (mmHg)
